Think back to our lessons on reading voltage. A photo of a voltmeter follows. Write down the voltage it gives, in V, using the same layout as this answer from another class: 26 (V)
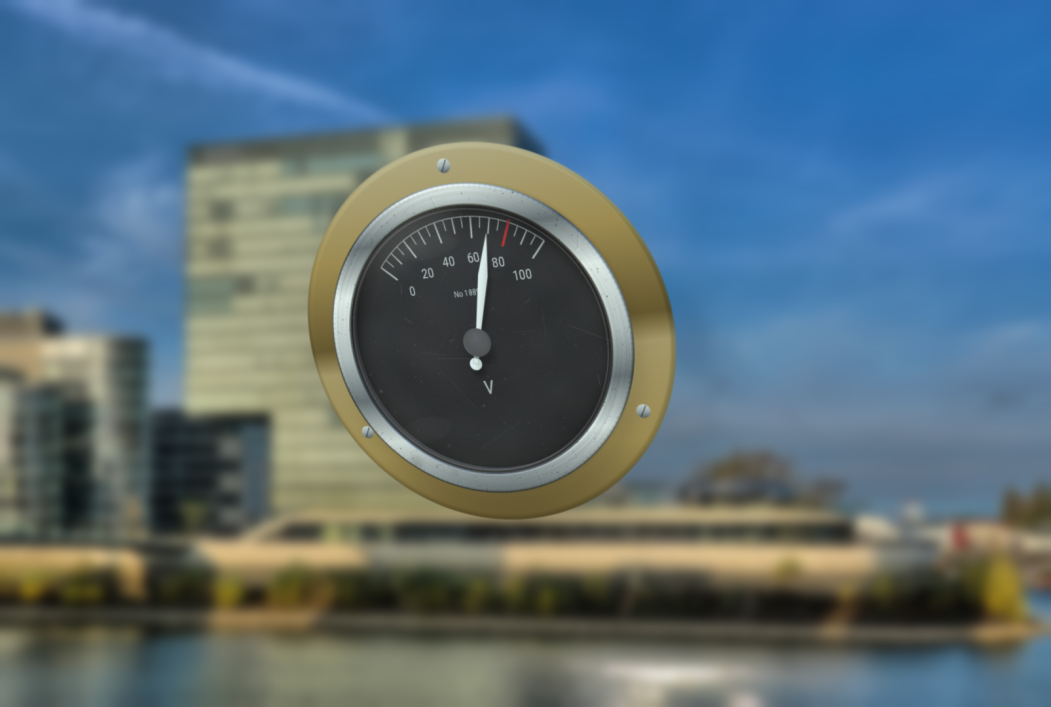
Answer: 70 (V)
